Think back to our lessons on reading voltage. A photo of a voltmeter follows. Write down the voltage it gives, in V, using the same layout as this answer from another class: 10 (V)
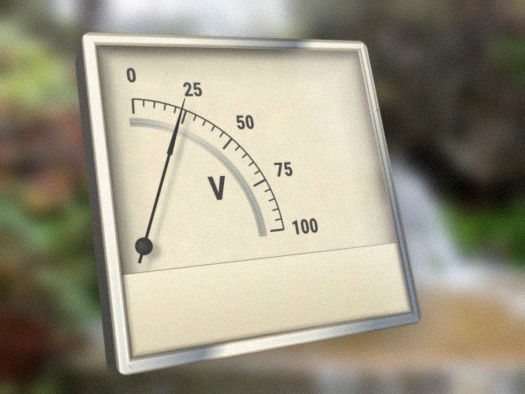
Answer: 22.5 (V)
